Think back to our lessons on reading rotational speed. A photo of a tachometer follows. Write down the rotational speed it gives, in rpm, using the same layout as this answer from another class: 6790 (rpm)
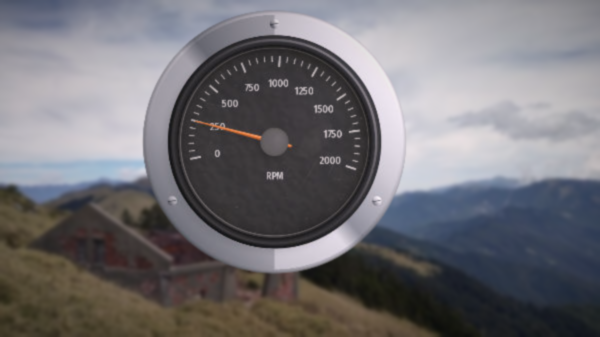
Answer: 250 (rpm)
